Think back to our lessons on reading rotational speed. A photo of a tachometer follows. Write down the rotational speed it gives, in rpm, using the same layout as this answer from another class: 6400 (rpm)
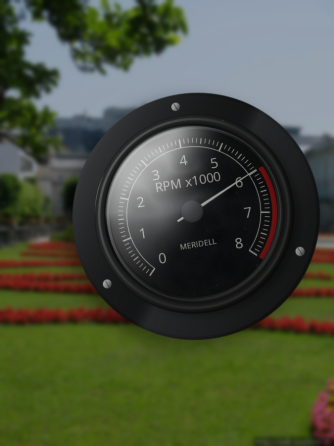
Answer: 6000 (rpm)
